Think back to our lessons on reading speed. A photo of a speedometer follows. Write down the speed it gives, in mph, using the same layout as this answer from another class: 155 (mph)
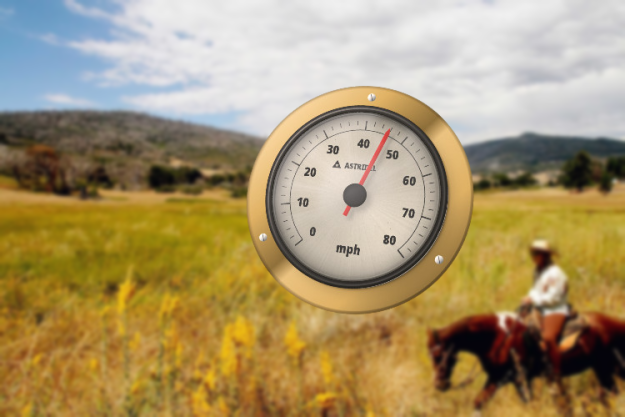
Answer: 46 (mph)
